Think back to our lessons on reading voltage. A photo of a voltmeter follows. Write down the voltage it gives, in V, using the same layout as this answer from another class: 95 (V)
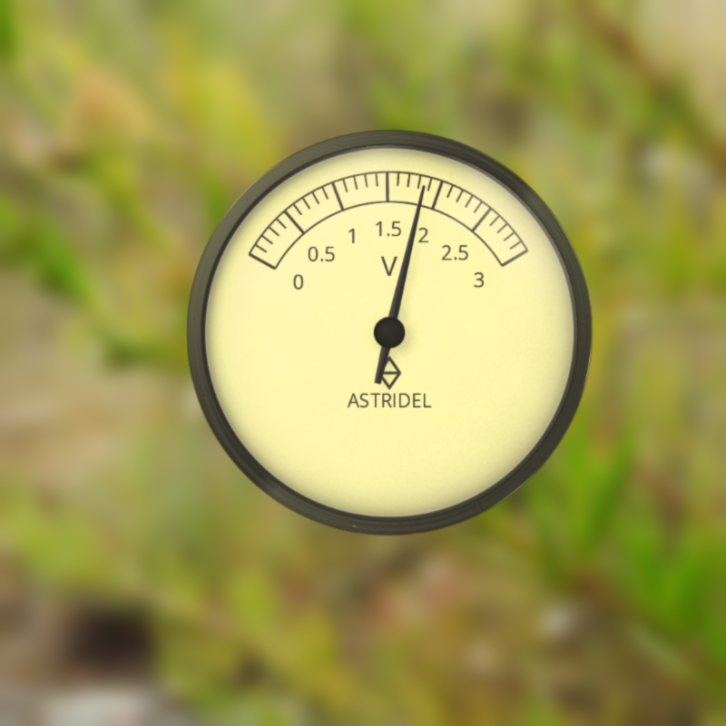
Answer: 1.85 (V)
